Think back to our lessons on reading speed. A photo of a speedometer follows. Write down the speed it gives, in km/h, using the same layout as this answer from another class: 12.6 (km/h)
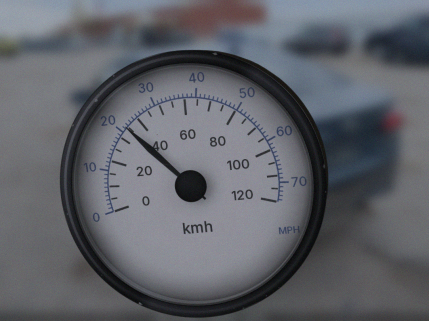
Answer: 35 (km/h)
